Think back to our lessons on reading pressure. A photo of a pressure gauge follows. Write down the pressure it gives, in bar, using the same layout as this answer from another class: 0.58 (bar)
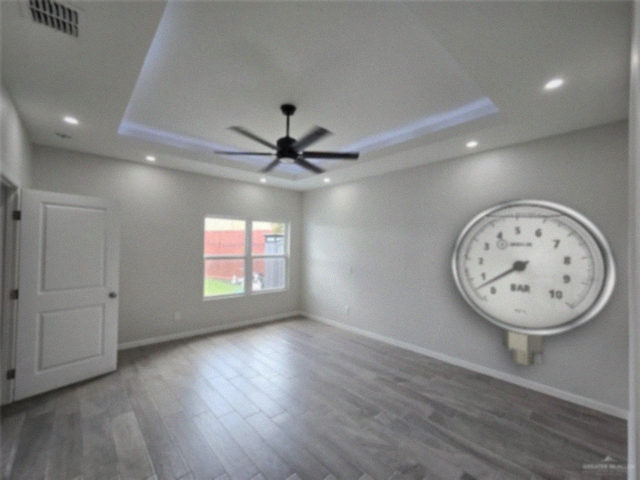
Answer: 0.5 (bar)
